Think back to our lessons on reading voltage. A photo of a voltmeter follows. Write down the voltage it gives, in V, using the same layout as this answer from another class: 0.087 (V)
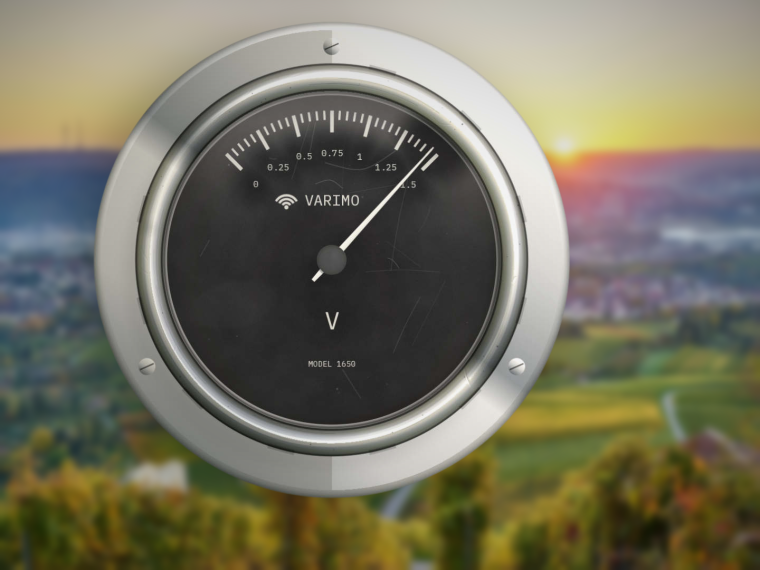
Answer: 1.45 (V)
